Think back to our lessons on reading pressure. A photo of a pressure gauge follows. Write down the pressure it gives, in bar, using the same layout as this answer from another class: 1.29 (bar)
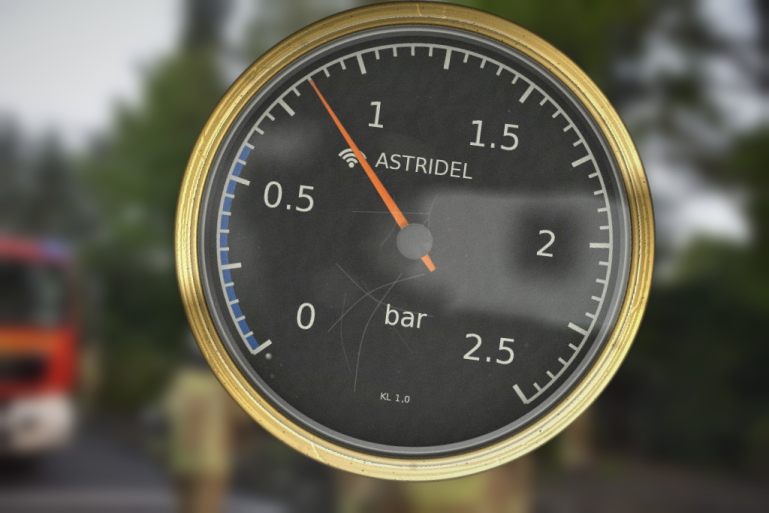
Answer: 0.85 (bar)
